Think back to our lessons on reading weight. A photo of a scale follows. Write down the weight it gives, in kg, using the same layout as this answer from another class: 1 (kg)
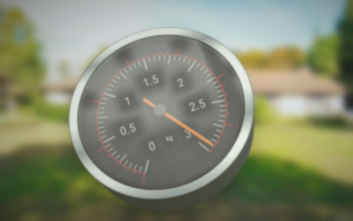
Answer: 2.95 (kg)
